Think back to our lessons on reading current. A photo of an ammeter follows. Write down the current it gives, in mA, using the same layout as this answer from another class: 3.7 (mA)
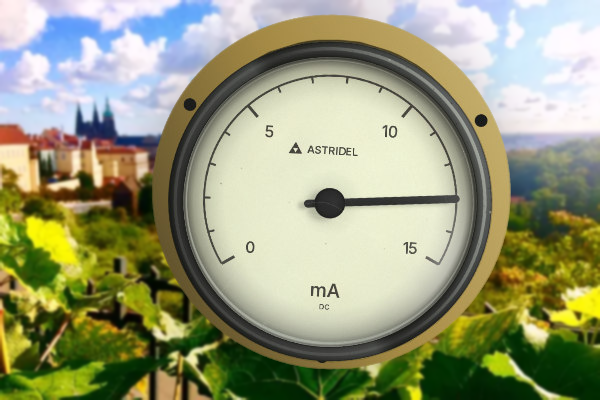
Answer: 13 (mA)
